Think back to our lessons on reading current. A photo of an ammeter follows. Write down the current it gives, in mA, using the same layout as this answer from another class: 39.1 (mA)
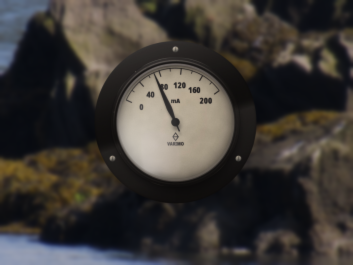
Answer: 70 (mA)
